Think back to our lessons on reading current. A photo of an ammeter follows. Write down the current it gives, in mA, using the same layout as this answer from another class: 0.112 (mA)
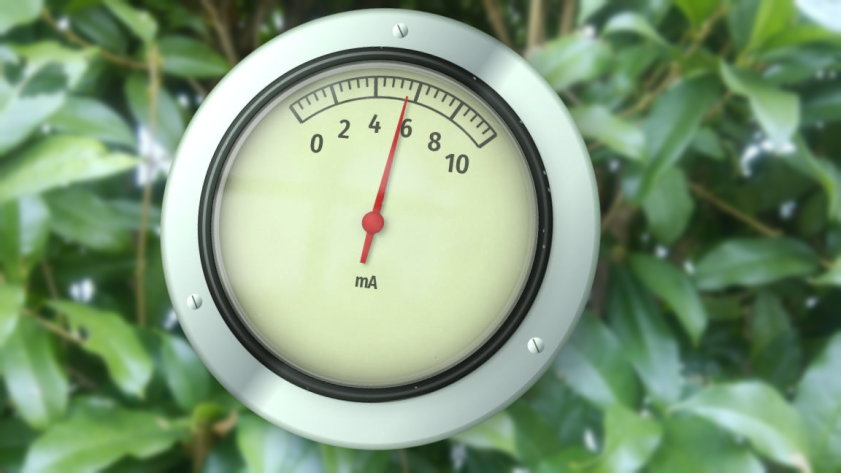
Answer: 5.6 (mA)
